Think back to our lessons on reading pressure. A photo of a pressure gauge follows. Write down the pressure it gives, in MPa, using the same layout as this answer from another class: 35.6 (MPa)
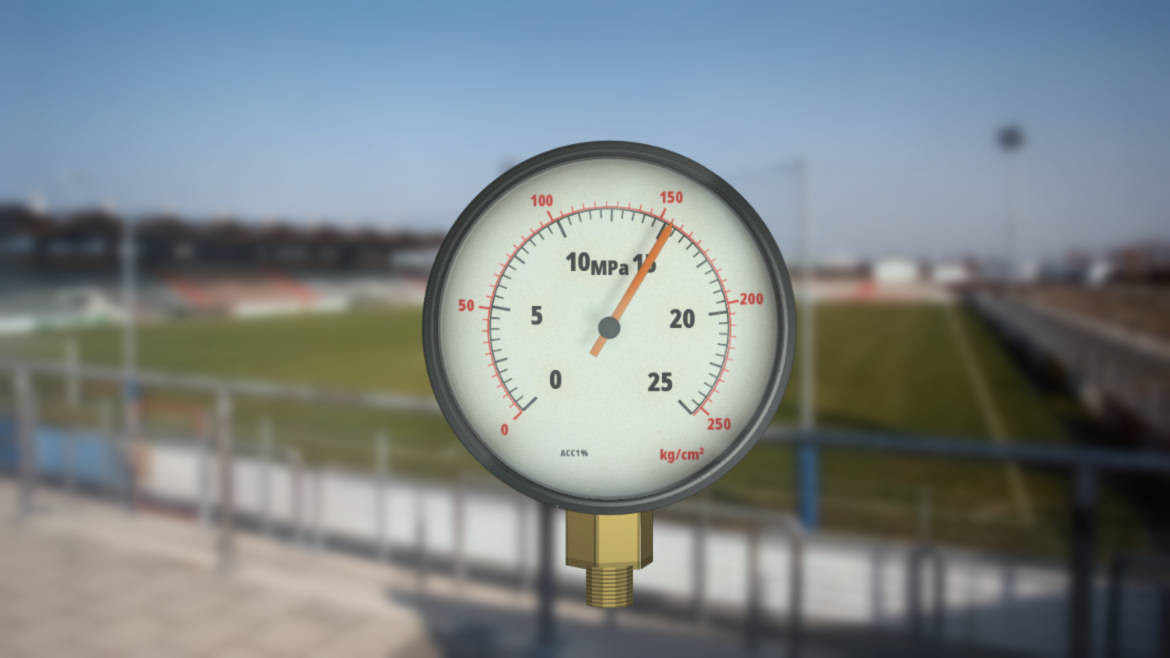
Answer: 15.25 (MPa)
